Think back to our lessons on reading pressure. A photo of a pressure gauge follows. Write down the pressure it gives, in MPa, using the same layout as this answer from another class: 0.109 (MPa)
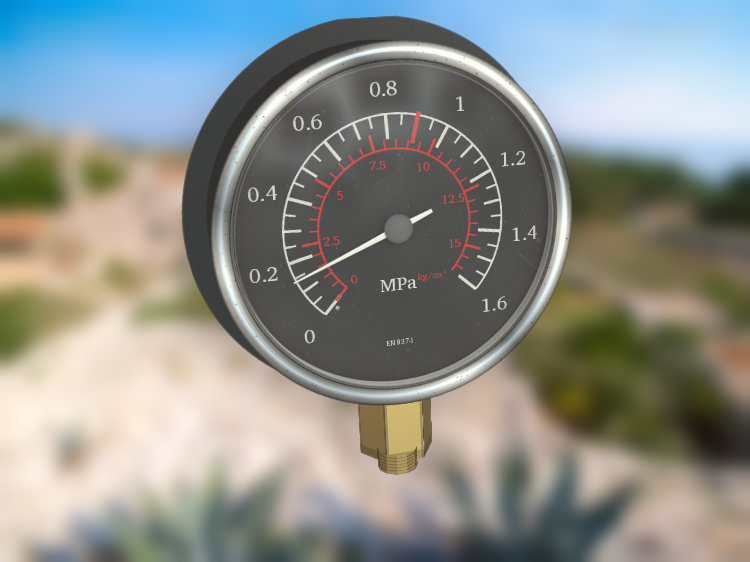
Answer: 0.15 (MPa)
